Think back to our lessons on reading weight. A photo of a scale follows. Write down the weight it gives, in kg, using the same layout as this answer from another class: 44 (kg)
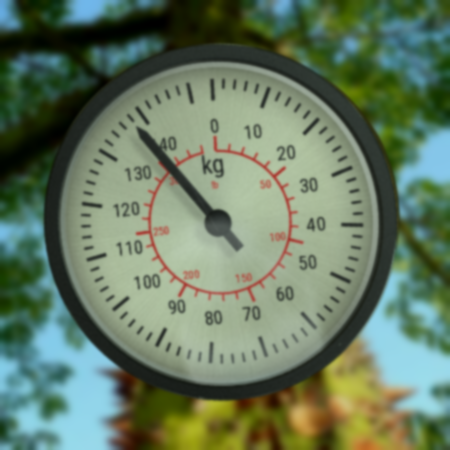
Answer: 138 (kg)
